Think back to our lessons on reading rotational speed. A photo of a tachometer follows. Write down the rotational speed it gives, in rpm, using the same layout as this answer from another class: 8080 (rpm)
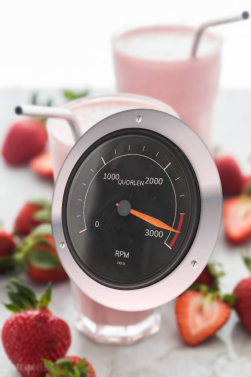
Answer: 2800 (rpm)
